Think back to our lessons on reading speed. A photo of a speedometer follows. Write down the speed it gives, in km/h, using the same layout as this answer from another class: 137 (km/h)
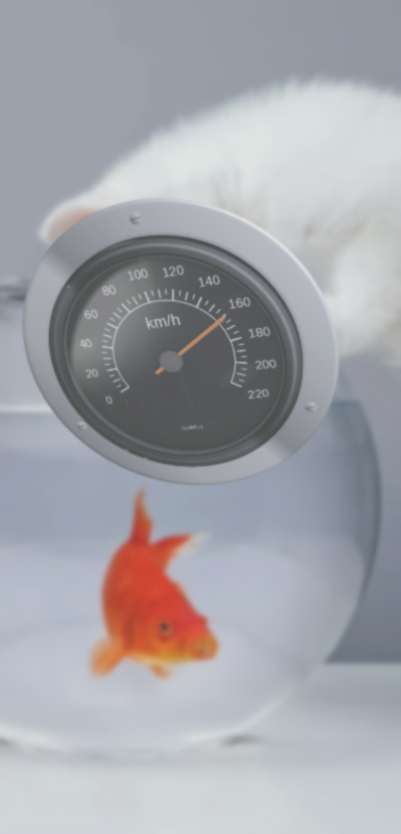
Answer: 160 (km/h)
